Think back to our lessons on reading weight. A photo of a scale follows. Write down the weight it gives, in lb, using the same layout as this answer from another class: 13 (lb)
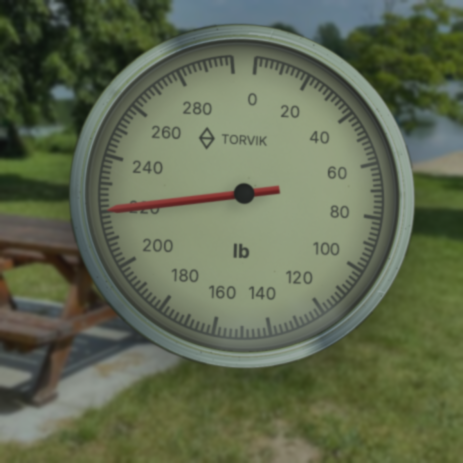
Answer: 220 (lb)
